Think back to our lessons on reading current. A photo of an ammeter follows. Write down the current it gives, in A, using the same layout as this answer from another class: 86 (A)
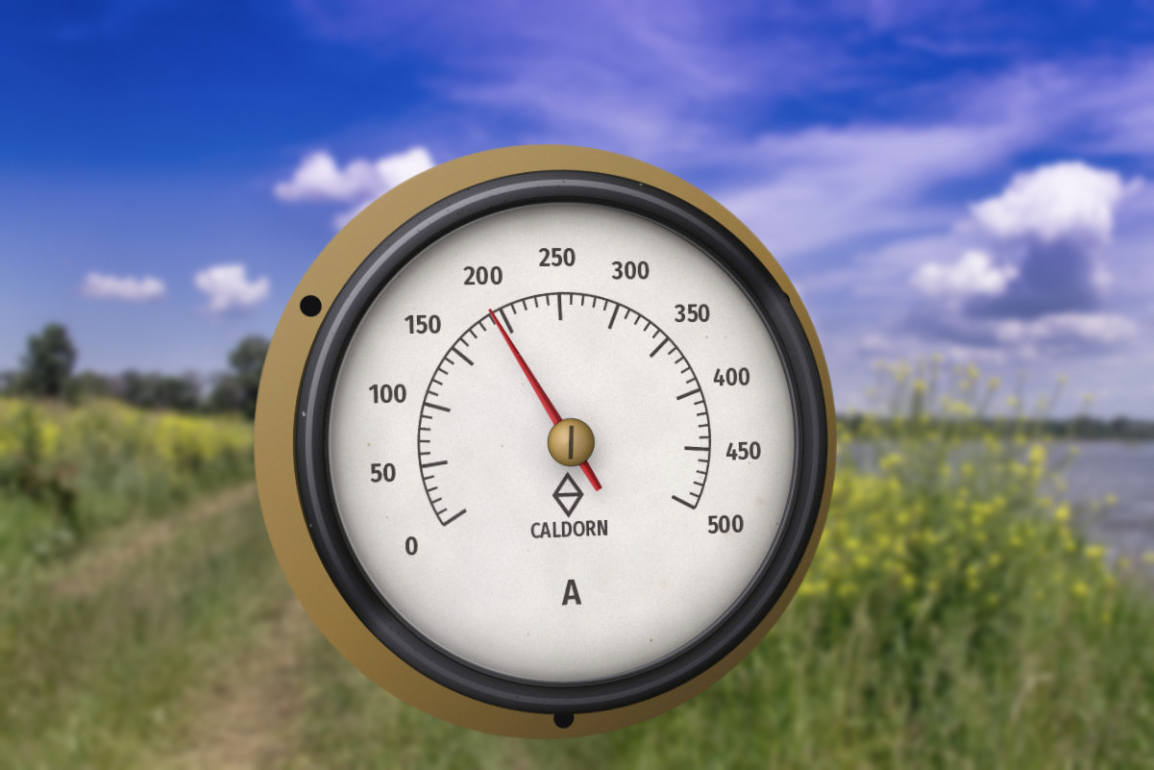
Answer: 190 (A)
